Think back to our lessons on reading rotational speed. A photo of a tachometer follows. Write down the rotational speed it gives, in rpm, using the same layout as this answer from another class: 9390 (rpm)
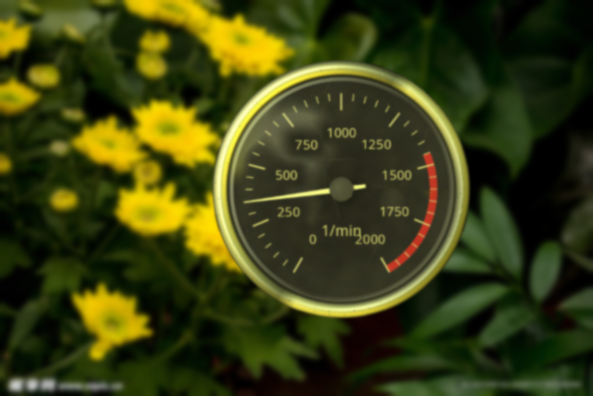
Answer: 350 (rpm)
